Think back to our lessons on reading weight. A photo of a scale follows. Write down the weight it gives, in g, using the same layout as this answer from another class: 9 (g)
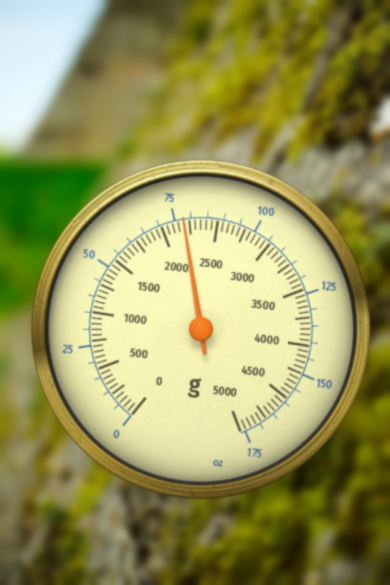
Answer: 2200 (g)
